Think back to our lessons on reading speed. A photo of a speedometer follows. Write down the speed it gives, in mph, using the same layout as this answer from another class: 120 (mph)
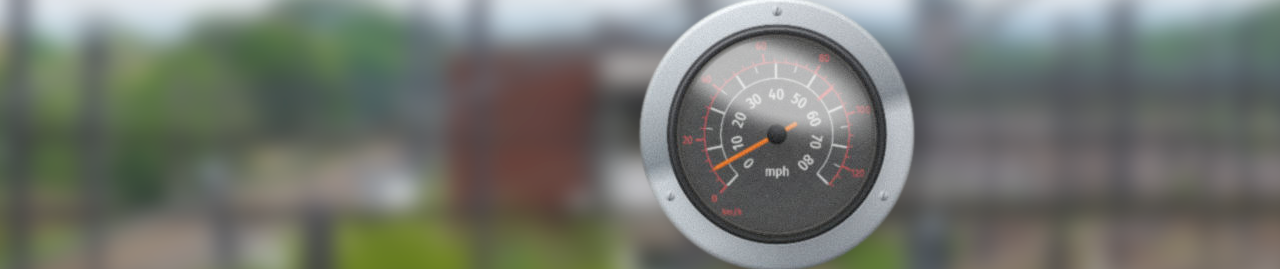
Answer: 5 (mph)
